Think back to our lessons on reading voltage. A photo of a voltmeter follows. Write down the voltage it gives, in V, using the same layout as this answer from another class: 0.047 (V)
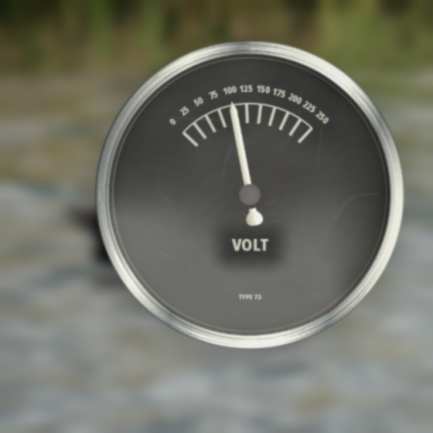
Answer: 100 (V)
